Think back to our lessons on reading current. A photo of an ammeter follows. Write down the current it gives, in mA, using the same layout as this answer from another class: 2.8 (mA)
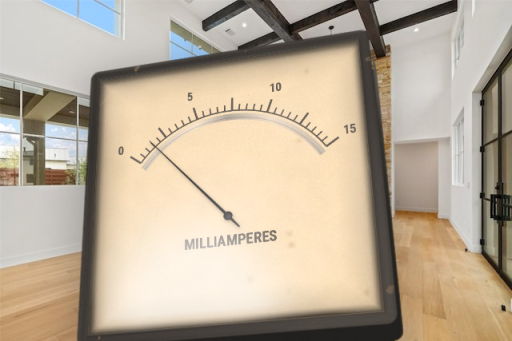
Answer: 1.5 (mA)
